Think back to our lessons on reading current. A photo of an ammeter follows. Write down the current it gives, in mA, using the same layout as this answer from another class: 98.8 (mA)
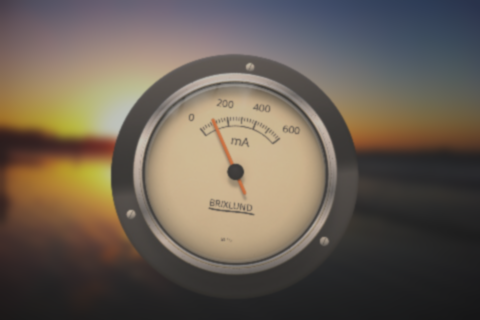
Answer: 100 (mA)
